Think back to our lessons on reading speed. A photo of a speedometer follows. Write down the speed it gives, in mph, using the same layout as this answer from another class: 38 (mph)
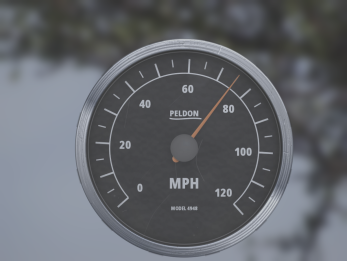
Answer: 75 (mph)
